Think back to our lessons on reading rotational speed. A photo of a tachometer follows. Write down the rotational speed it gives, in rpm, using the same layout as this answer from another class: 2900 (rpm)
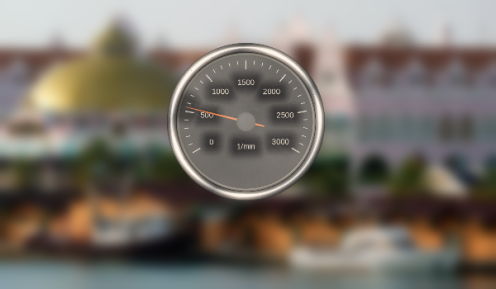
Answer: 550 (rpm)
